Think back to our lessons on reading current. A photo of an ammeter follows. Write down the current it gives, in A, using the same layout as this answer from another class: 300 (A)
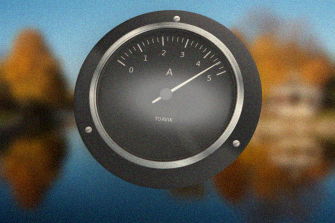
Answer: 4.6 (A)
